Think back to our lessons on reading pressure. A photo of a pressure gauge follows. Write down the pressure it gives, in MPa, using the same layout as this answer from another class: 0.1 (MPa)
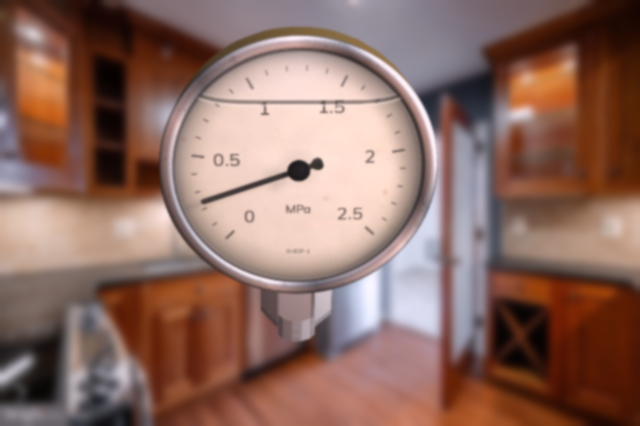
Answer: 0.25 (MPa)
